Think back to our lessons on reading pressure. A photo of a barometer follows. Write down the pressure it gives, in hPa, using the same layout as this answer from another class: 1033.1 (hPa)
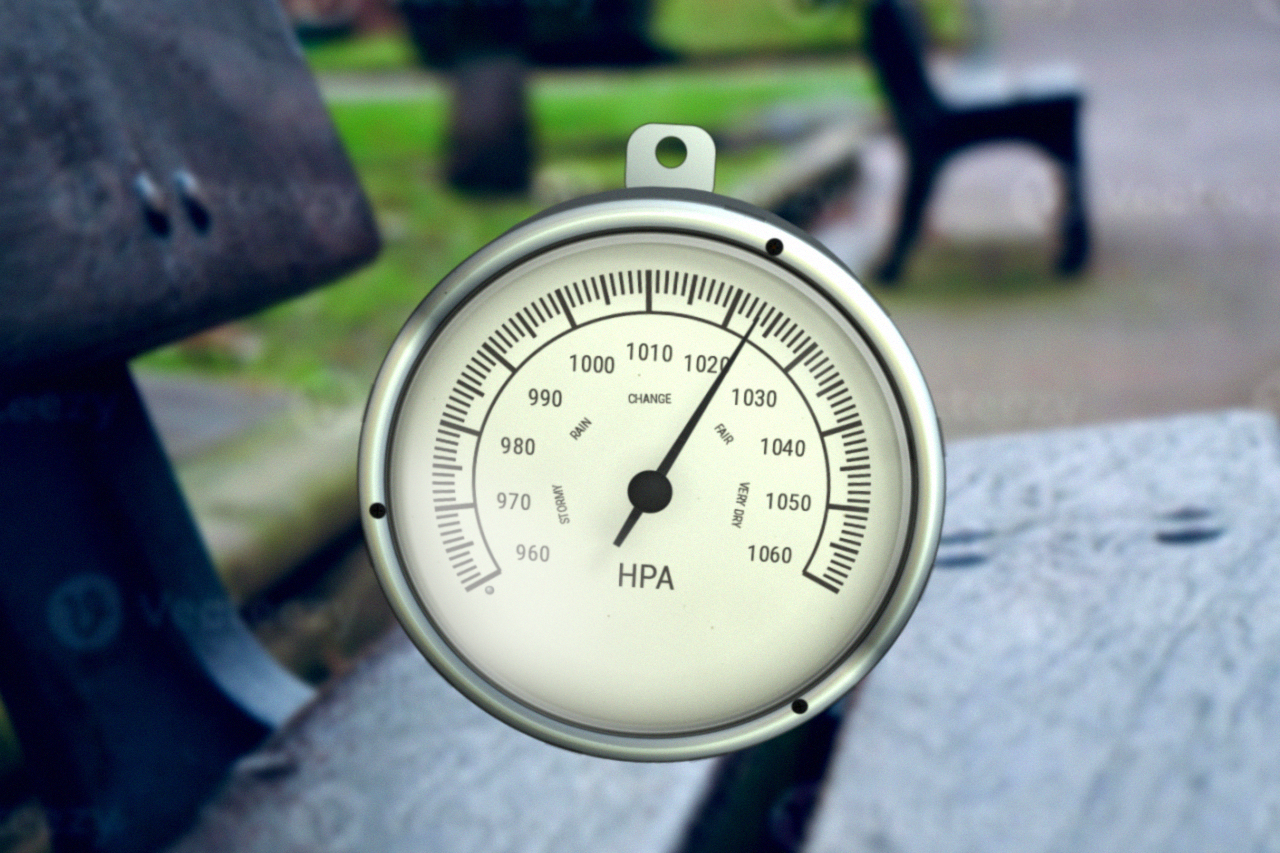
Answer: 1023 (hPa)
